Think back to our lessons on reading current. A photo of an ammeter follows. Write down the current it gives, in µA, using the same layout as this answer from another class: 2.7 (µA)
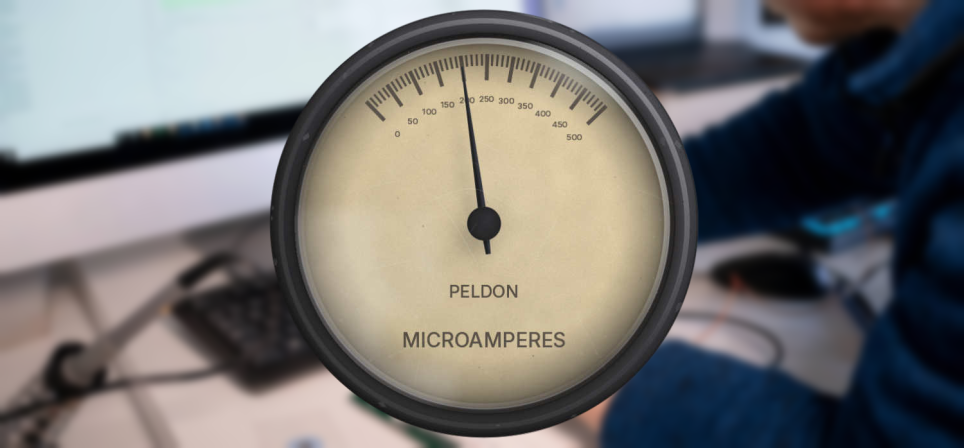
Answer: 200 (µA)
